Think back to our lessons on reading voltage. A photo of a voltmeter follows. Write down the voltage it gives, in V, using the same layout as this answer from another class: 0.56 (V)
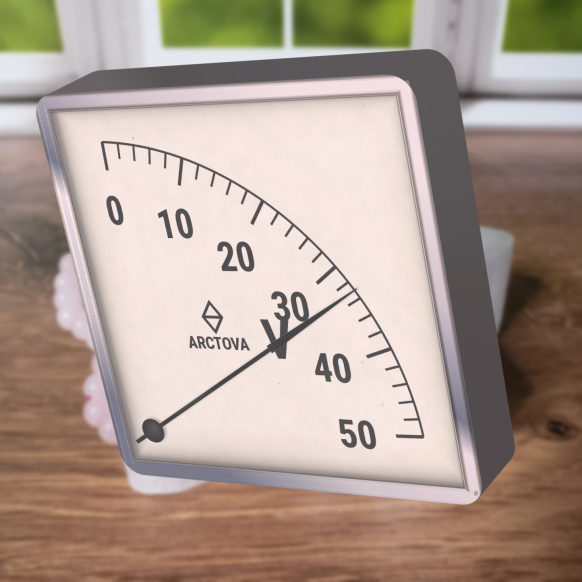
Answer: 33 (V)
